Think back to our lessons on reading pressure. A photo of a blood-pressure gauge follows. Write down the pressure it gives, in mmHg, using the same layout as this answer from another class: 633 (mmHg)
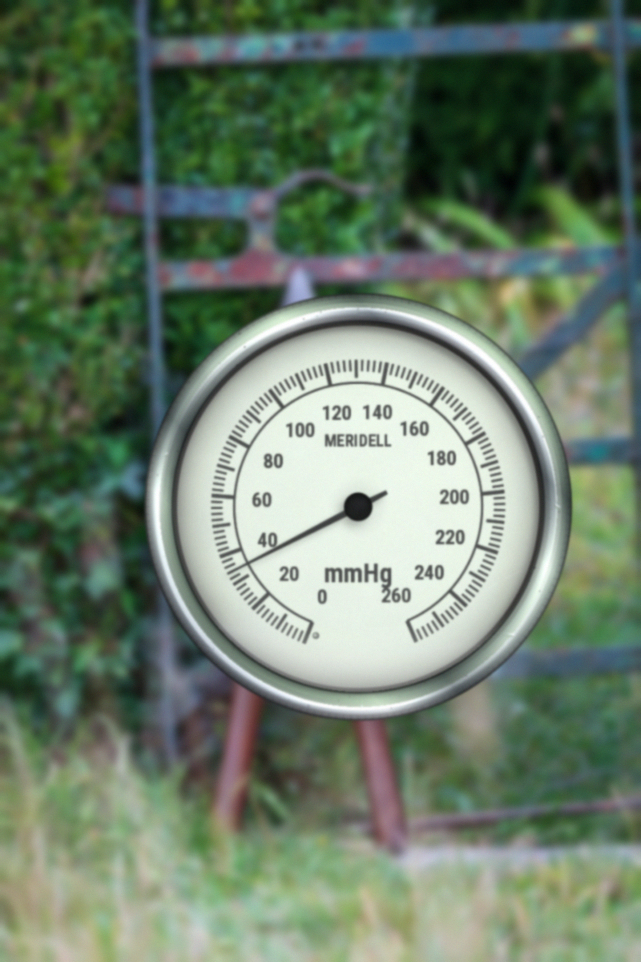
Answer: 34 (mmHg)
